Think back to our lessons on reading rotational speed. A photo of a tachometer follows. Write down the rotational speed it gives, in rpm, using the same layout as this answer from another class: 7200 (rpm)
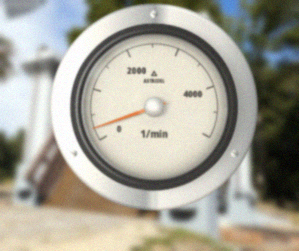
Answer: 250 (rpm)
